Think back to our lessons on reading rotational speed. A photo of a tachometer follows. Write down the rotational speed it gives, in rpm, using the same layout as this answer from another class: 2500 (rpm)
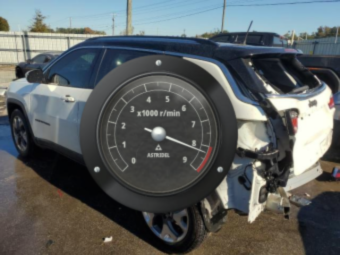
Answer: 8250 (rpm)
